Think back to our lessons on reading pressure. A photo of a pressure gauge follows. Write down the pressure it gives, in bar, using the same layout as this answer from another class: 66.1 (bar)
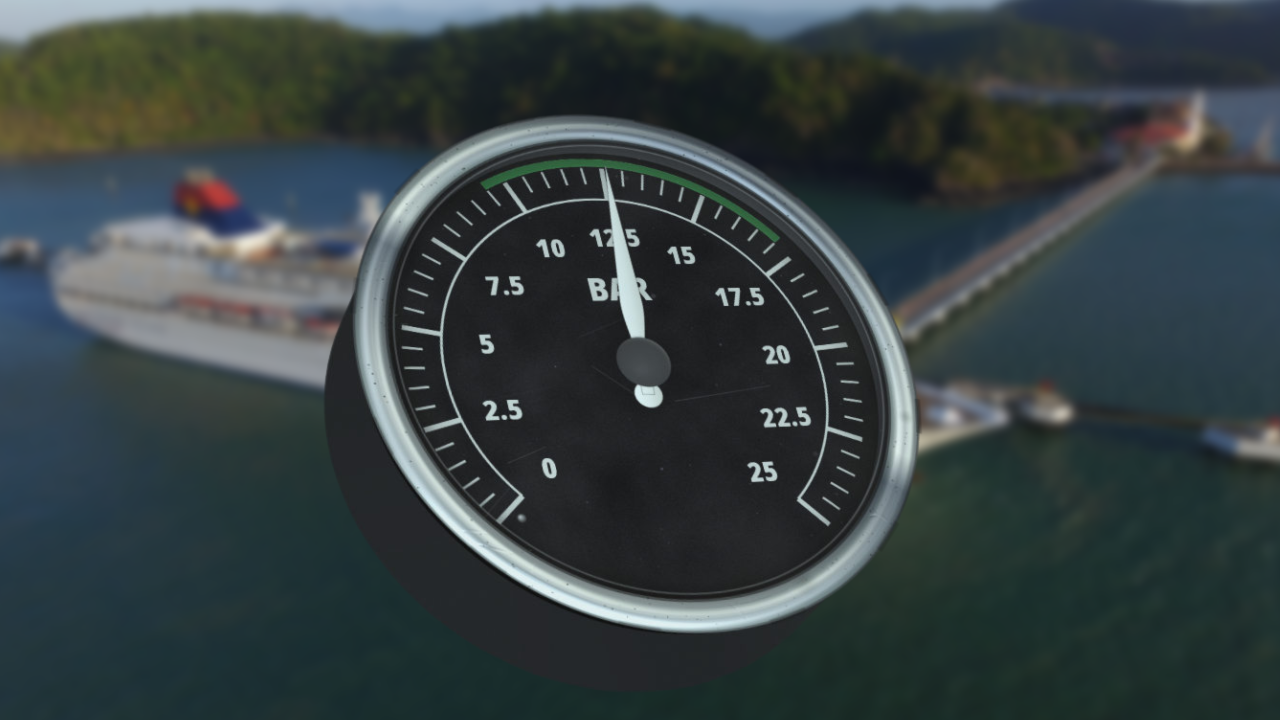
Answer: 12.5 (bar)
